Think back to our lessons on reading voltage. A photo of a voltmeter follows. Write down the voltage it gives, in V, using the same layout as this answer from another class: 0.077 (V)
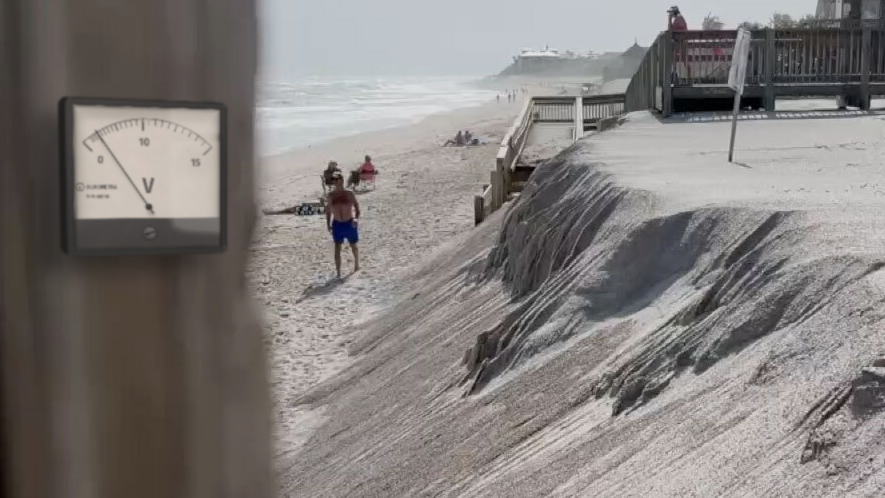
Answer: 5 (V)
